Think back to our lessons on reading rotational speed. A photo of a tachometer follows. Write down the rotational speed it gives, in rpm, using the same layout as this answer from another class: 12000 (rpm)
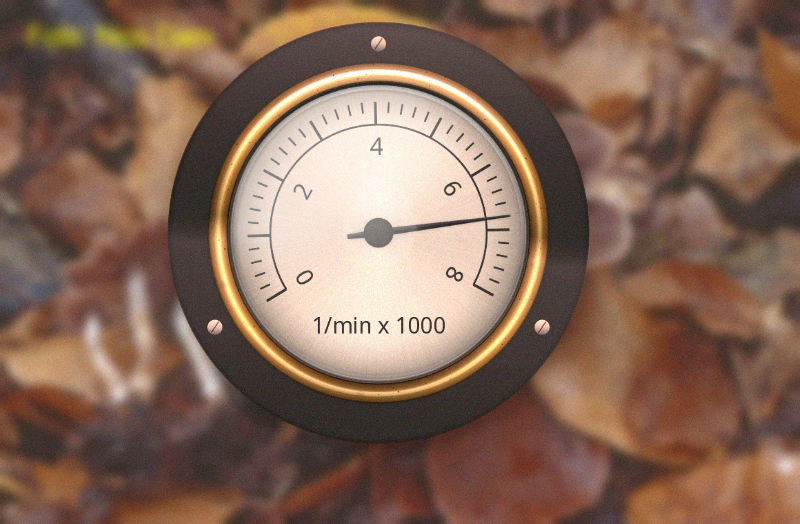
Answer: 6800 (rpm)
